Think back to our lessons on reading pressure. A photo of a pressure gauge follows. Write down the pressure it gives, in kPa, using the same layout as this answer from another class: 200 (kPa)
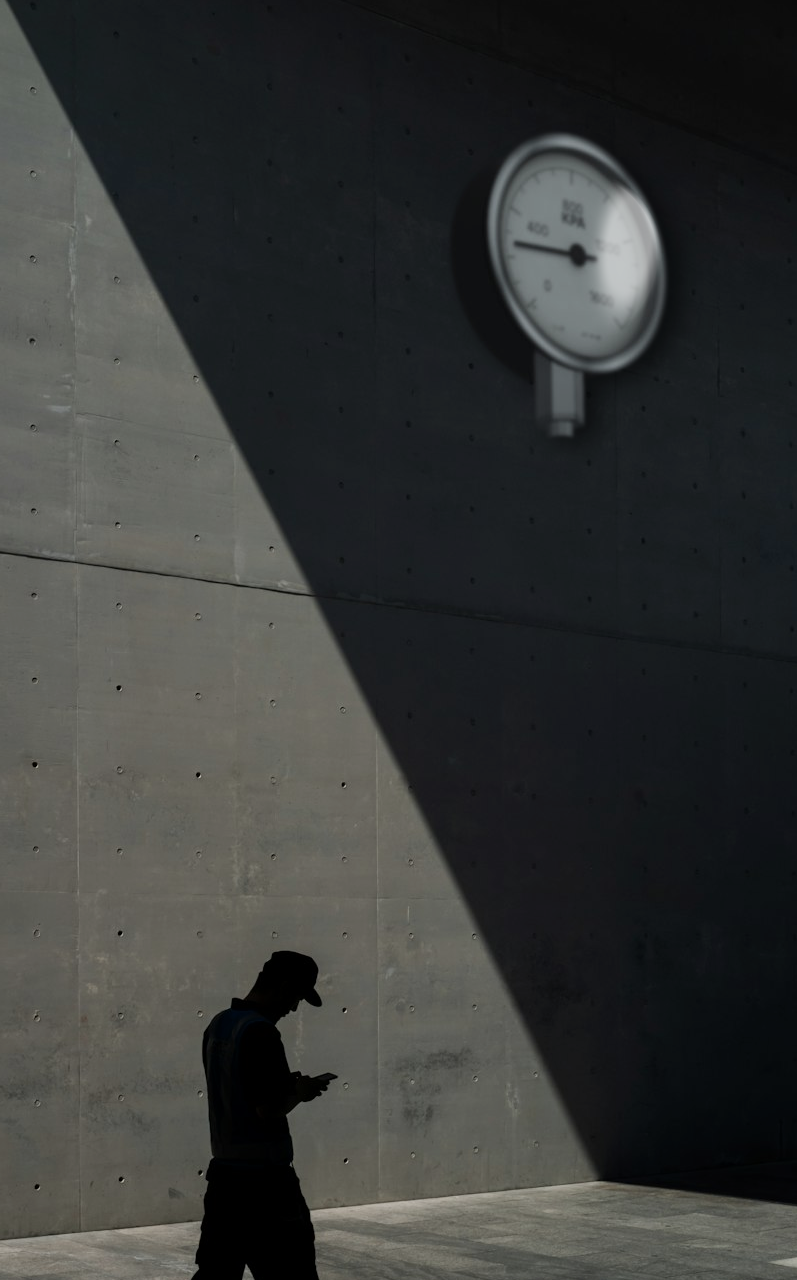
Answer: 250 (kPa)
